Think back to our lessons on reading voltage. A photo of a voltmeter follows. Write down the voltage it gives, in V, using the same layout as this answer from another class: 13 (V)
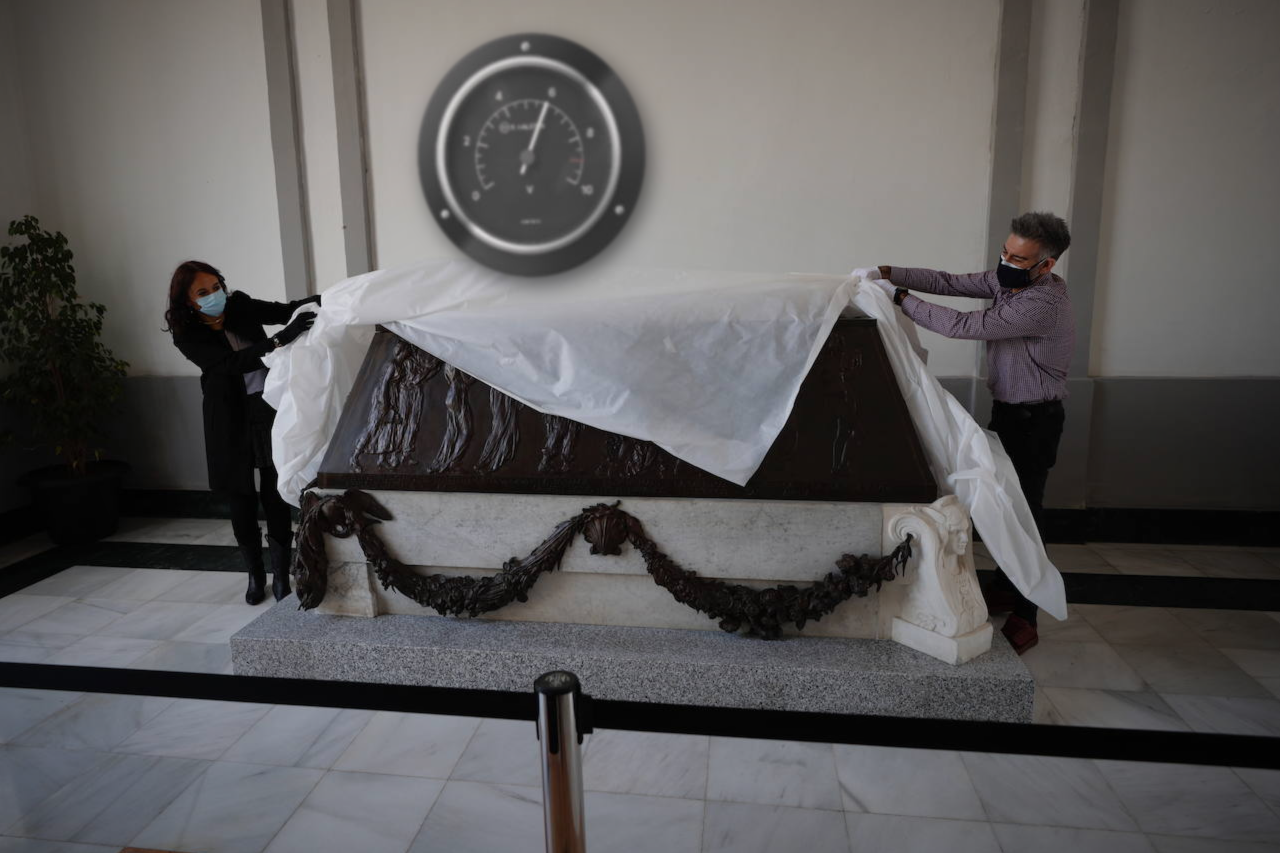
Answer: 6 (V)
